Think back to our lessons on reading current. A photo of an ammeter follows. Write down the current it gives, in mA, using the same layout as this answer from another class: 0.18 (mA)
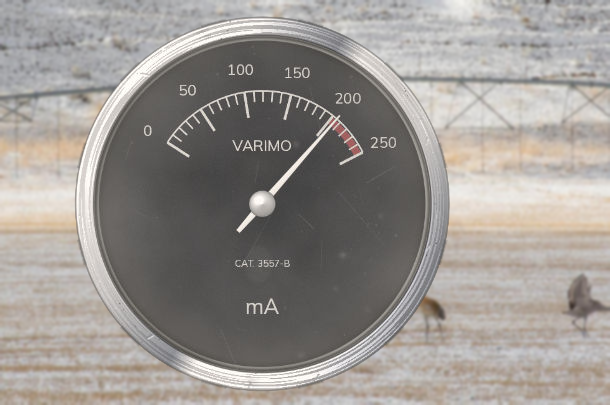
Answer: 205 (mA)
